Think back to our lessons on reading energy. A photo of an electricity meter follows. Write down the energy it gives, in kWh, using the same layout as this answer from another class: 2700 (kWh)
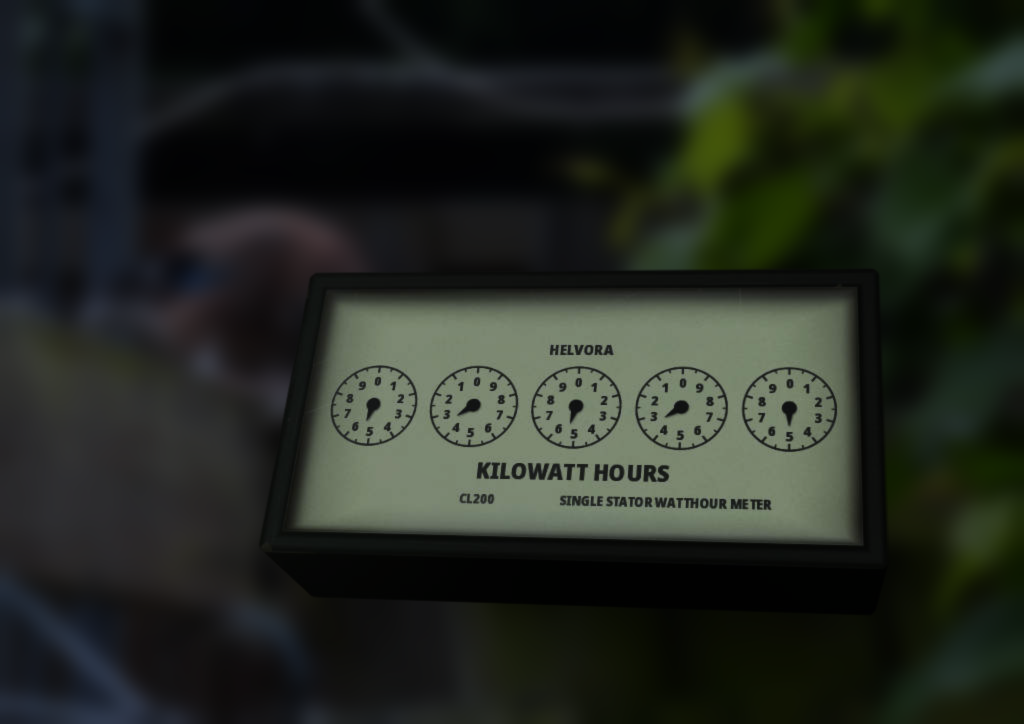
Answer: 53535 (kWh)
